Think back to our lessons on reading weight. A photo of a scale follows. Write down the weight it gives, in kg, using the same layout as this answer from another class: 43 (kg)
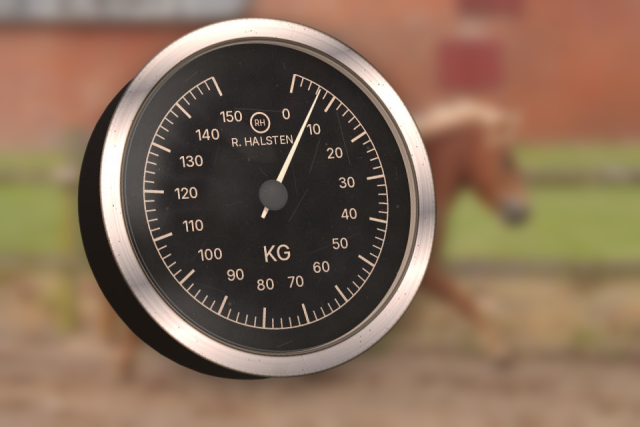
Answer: 6 (kg)
